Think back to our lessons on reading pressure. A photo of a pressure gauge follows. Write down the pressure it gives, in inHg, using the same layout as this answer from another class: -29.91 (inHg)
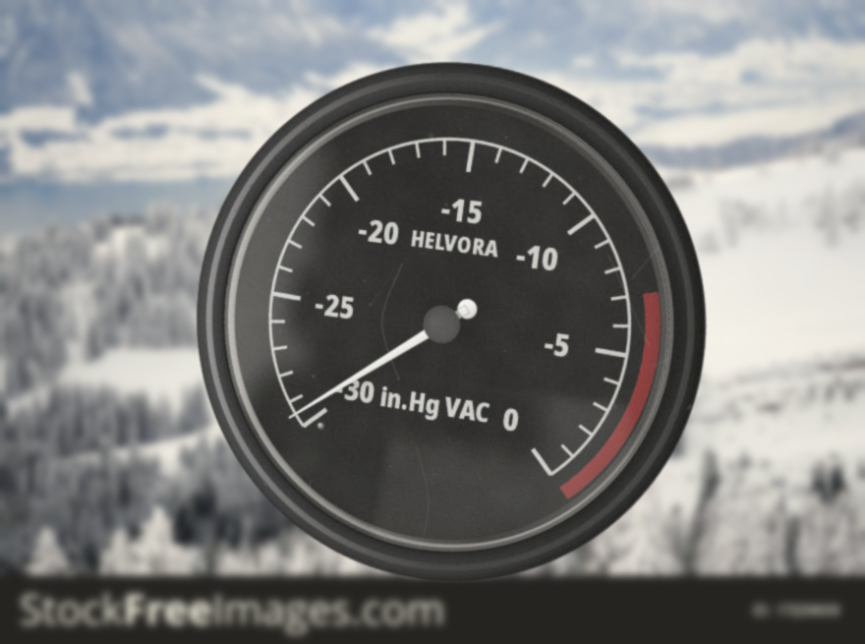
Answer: -29.5 (inHg)
